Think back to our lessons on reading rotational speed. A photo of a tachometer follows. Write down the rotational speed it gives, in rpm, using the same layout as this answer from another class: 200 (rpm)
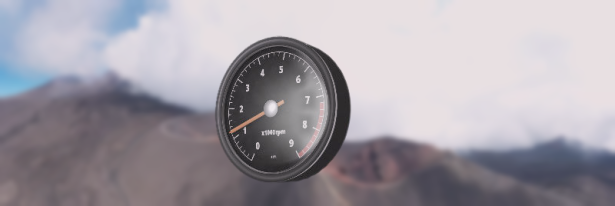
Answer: 1200 (rpm)
